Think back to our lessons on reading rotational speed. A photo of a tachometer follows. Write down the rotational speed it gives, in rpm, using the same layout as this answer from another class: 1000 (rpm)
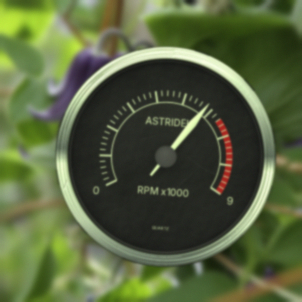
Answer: 5800 (rpm)
